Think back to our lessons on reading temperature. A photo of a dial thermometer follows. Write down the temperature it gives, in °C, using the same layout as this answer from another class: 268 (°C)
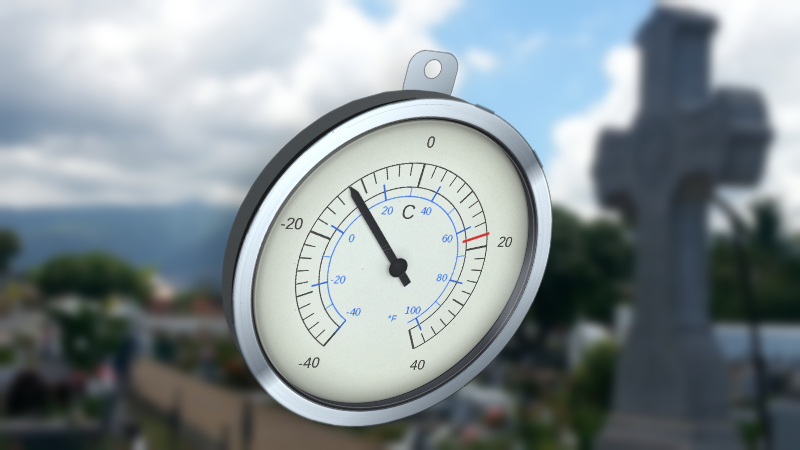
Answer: -12 (°C)
